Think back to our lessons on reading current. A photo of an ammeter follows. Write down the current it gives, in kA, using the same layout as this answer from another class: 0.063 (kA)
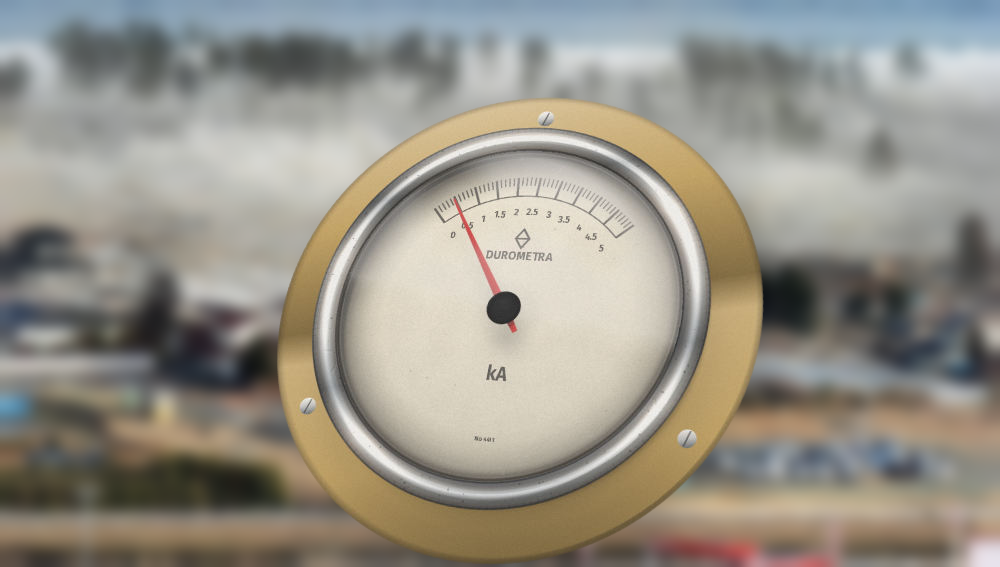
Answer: 0.5 (kA)
